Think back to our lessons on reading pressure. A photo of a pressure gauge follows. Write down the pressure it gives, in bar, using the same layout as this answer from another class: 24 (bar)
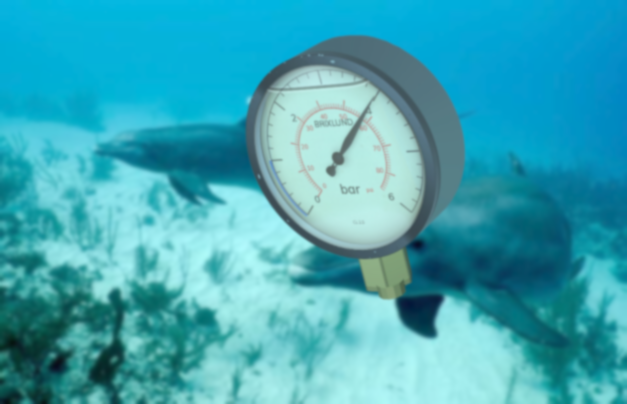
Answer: 4 (bar)
